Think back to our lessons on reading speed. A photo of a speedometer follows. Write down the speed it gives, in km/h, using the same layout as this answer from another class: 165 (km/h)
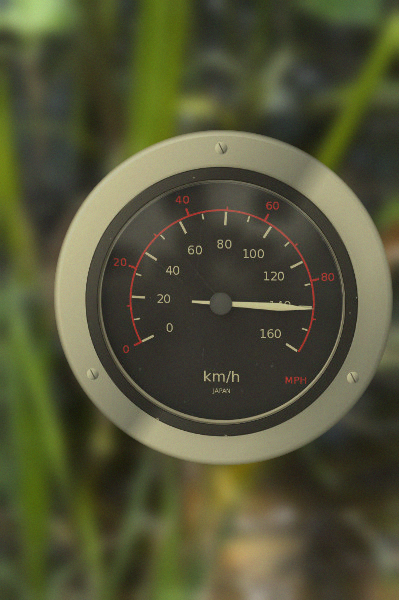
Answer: 140 (km/h)
